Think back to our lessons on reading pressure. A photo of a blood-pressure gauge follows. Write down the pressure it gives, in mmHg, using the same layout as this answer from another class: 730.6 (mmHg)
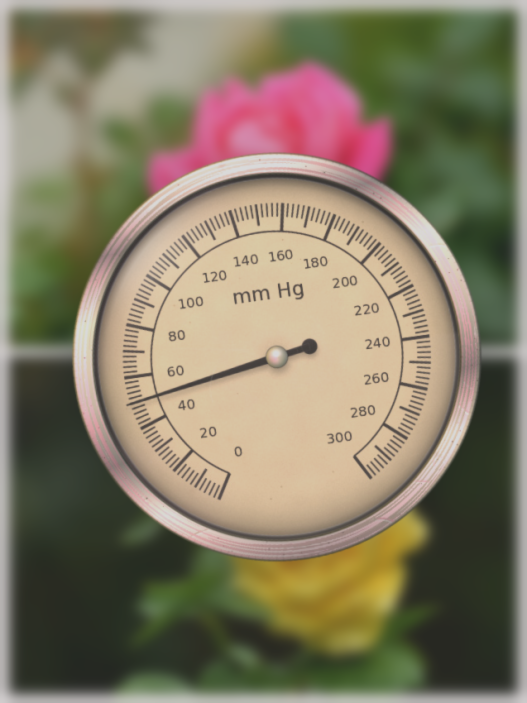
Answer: 50 (mmHg)
